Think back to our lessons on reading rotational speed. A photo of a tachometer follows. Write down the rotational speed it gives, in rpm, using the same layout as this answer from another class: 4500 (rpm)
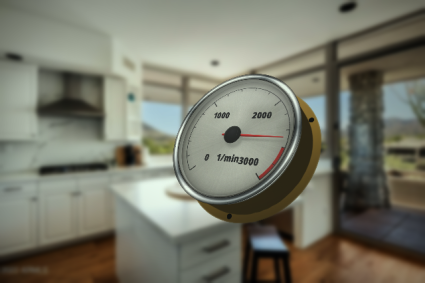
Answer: 2500 (rpm)
